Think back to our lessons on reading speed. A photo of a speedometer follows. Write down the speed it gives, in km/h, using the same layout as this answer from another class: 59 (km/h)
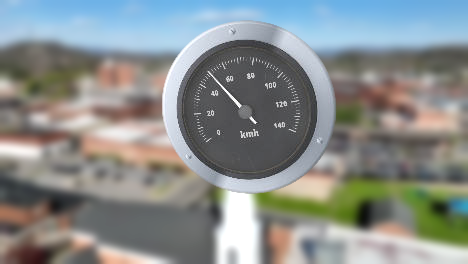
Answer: 50 (km/h)
